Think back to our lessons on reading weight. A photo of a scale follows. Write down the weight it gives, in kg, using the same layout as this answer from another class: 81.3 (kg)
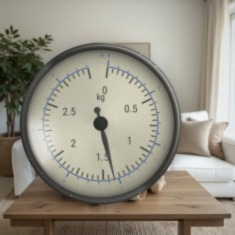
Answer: 1.4 (kg)
